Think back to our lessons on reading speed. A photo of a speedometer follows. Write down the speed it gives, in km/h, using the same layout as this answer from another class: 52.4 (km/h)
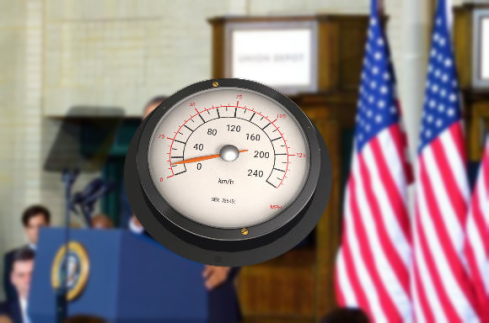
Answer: 10 (km/h)
